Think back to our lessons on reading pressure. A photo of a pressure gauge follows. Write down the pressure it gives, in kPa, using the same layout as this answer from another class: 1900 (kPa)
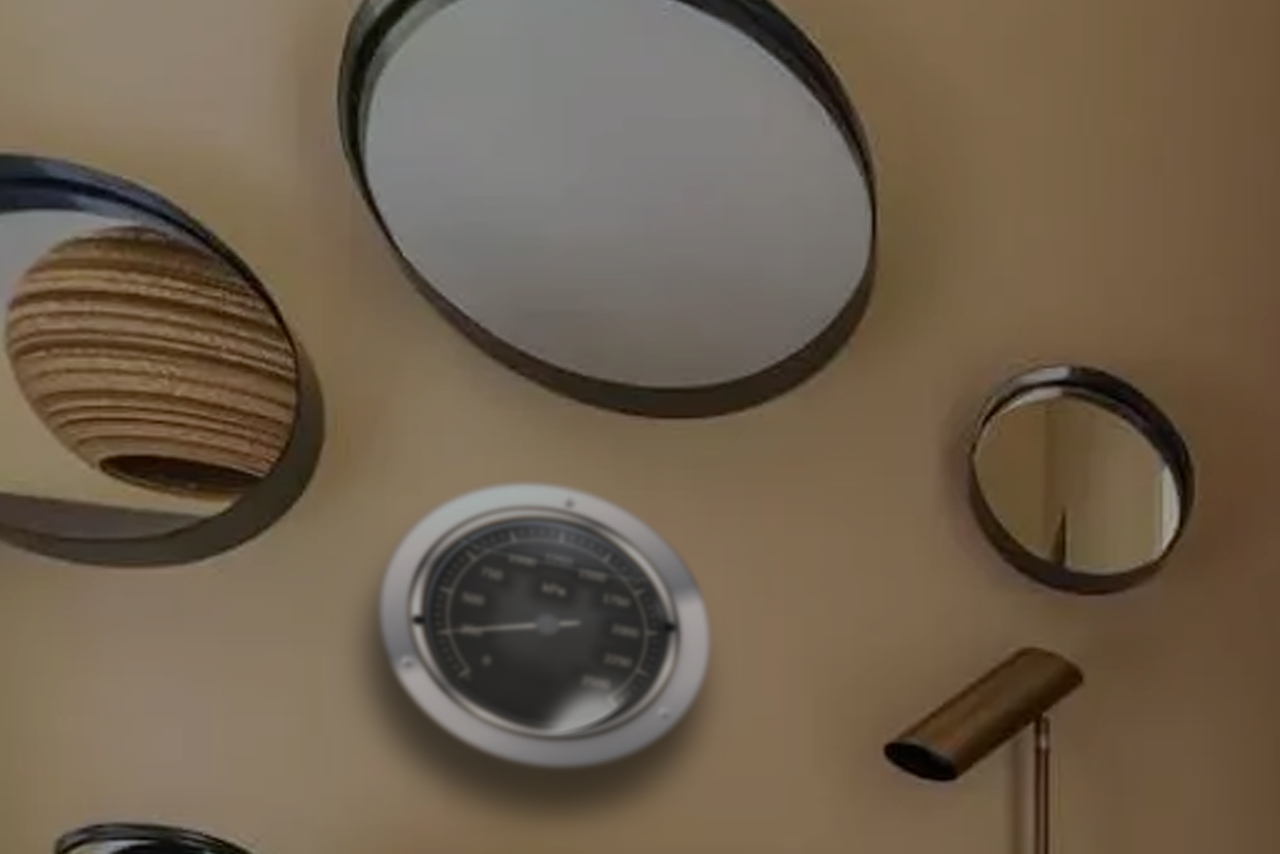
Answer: 250 (kPa)
